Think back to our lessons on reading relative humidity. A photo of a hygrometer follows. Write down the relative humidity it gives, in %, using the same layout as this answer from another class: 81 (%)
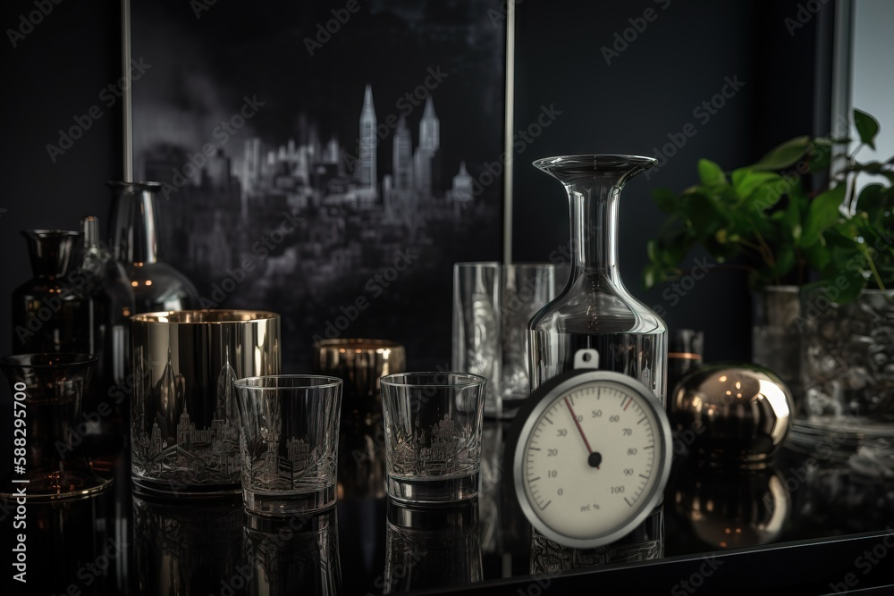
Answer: 38 (%)
